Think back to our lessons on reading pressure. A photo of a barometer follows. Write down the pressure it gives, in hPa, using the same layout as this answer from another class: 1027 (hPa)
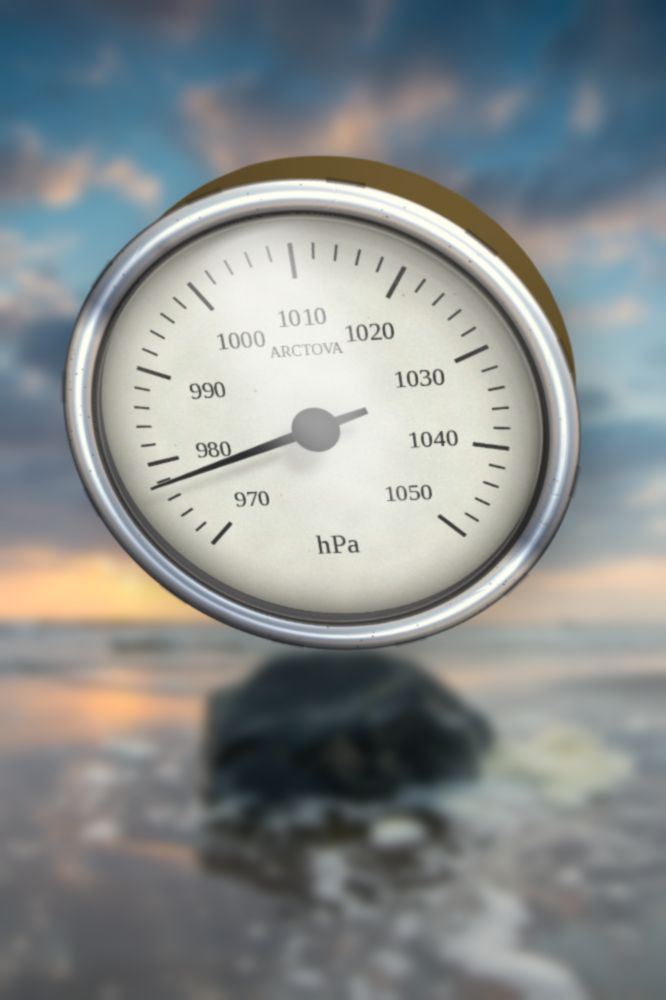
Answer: 978 (hPa)
